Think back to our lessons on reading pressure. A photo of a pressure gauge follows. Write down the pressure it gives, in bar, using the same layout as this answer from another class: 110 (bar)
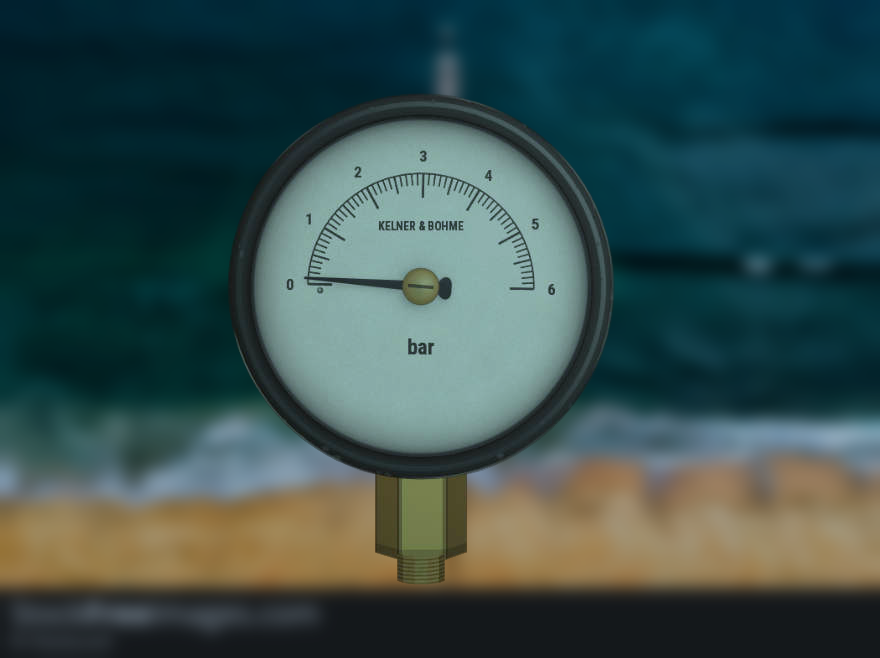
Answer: 0.1 (bar)
